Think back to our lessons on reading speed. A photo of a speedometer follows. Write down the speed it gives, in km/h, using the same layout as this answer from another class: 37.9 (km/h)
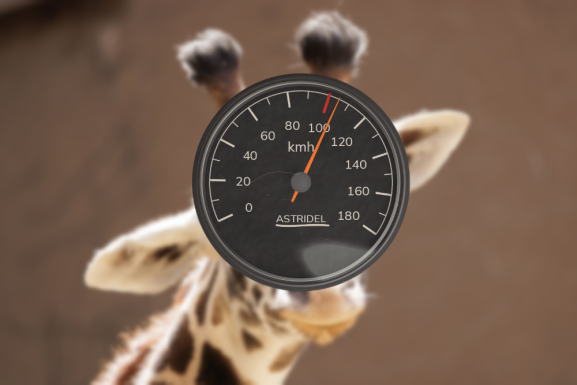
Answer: 105 (km/h)
